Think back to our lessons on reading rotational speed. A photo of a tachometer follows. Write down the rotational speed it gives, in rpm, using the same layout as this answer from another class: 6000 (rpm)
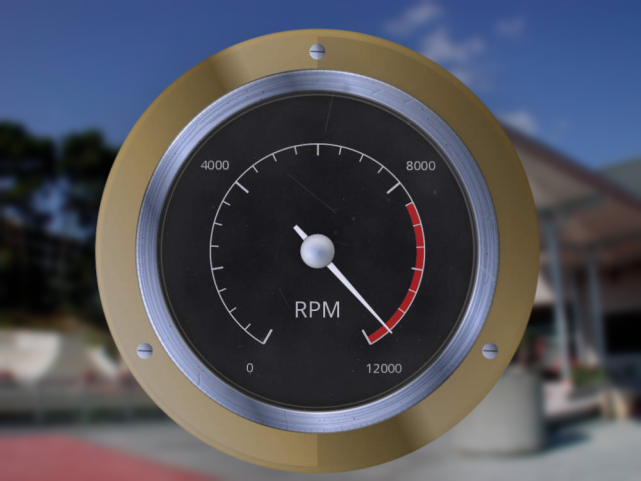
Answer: 11500 (rpm)
